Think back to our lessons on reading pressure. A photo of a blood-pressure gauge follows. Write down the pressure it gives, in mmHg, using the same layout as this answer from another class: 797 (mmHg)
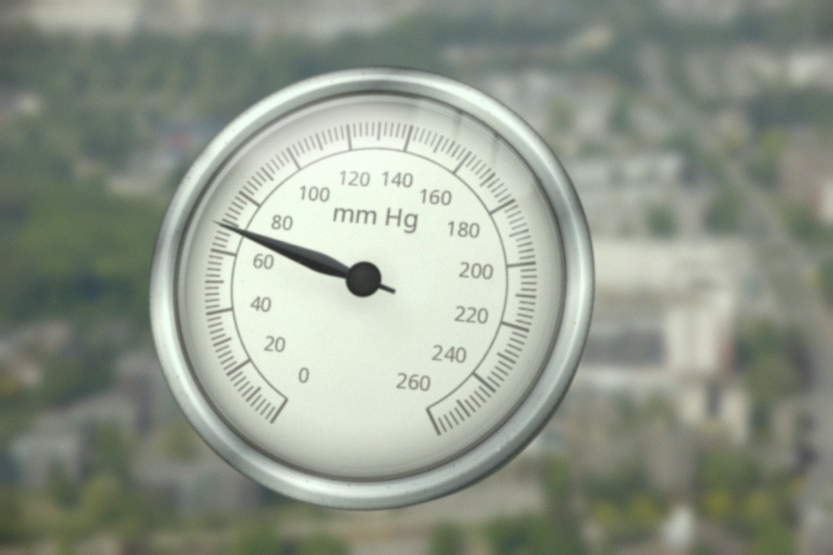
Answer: 68 (mmHg)
